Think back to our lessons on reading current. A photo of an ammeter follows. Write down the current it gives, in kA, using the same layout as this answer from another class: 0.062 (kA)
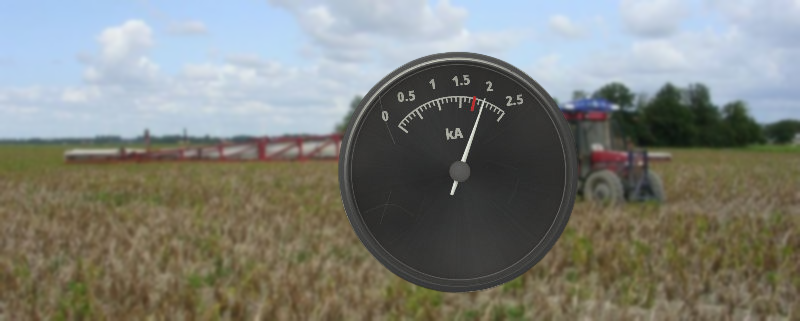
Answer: 2 (kA)
